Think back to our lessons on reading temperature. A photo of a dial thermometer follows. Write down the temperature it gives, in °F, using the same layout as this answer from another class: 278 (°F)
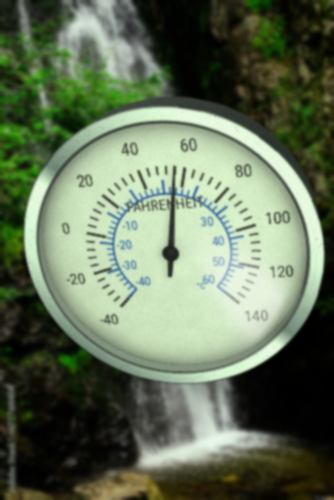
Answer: 56 (°F)
